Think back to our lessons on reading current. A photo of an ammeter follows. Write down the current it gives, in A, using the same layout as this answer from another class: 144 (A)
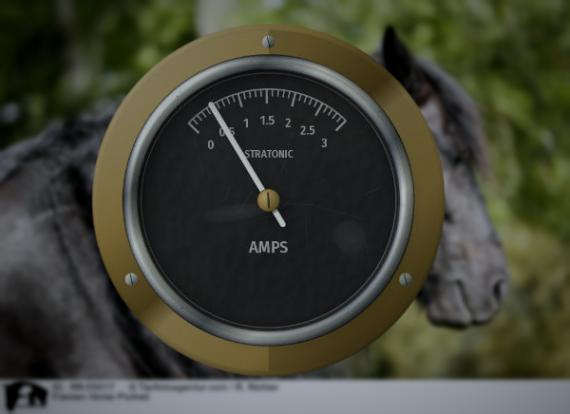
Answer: 0.5 (A)
